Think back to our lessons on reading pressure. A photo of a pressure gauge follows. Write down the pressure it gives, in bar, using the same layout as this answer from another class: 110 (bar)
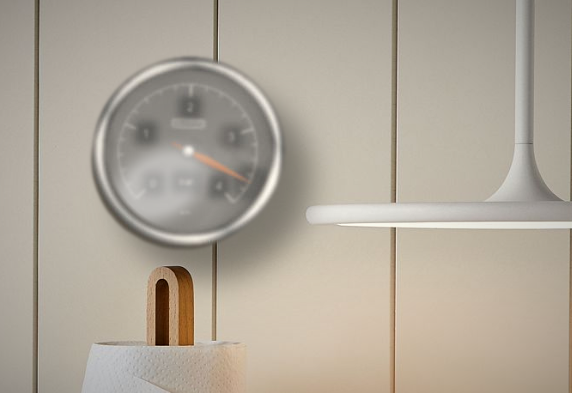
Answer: 3.7 (bar)
